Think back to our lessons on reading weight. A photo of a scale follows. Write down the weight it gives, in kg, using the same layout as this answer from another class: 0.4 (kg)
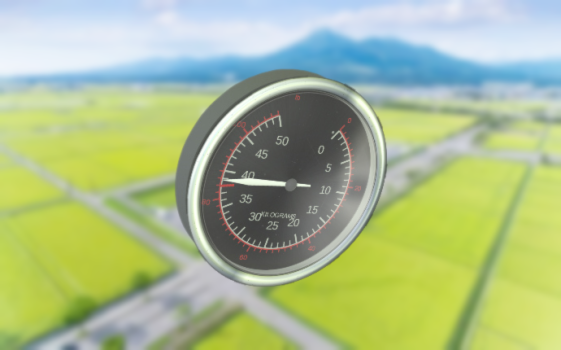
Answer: 39 (kg)
